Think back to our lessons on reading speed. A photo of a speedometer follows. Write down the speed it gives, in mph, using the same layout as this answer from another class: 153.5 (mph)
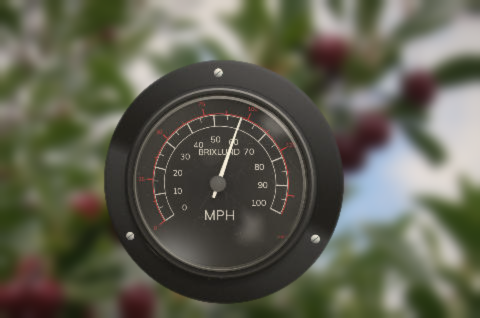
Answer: 60 (mph)
